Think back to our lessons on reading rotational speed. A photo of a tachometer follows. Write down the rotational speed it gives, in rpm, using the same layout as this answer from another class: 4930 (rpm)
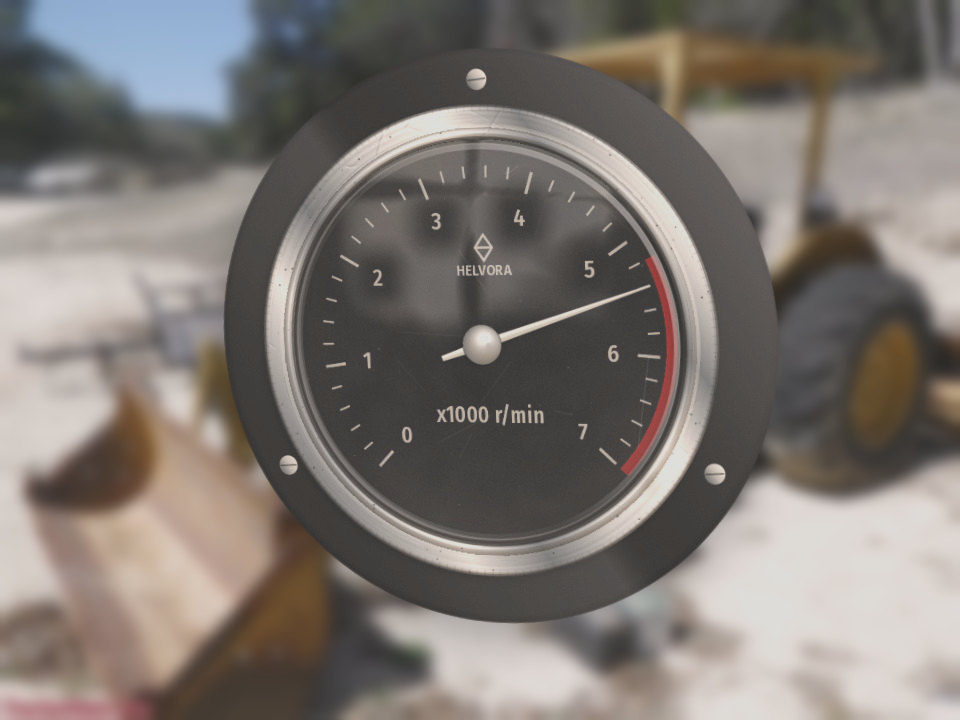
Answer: 5400 (rpm)
